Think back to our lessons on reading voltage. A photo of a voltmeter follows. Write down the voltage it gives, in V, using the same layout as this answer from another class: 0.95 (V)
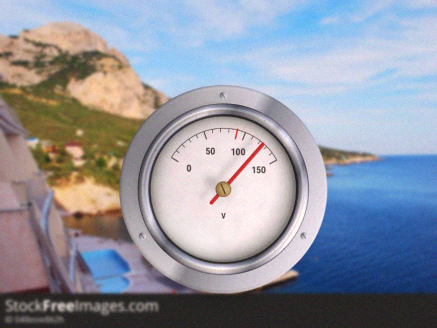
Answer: 125 (V)
